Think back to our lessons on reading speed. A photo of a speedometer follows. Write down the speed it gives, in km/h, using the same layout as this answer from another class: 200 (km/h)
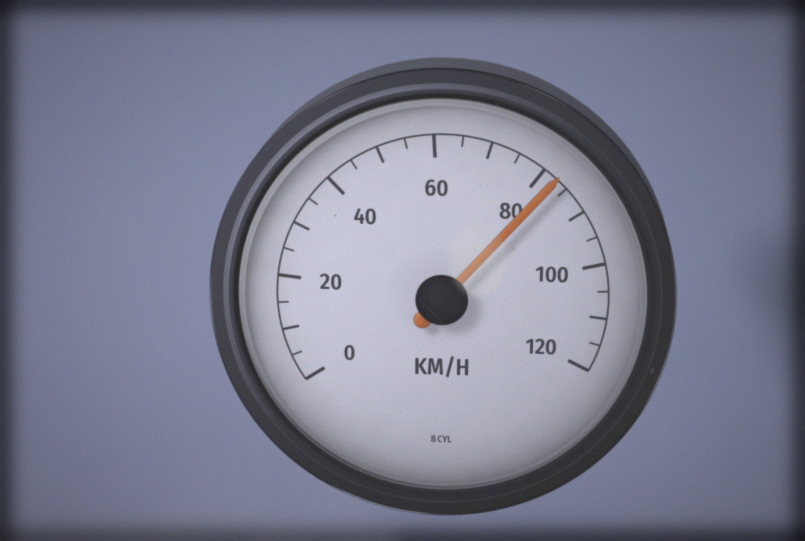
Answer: 82.5 (km/h)
